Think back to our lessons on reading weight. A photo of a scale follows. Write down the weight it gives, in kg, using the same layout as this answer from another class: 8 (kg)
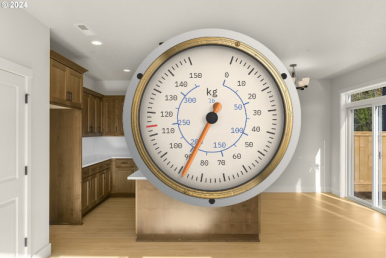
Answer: 88 (kg)
